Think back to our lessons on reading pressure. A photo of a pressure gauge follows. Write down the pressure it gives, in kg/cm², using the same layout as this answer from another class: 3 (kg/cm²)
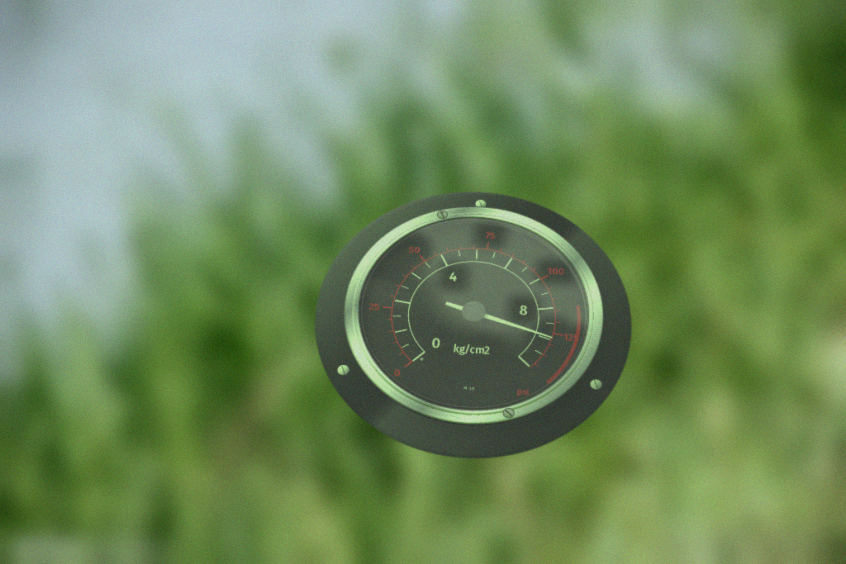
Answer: 9 (kg/cm²)
